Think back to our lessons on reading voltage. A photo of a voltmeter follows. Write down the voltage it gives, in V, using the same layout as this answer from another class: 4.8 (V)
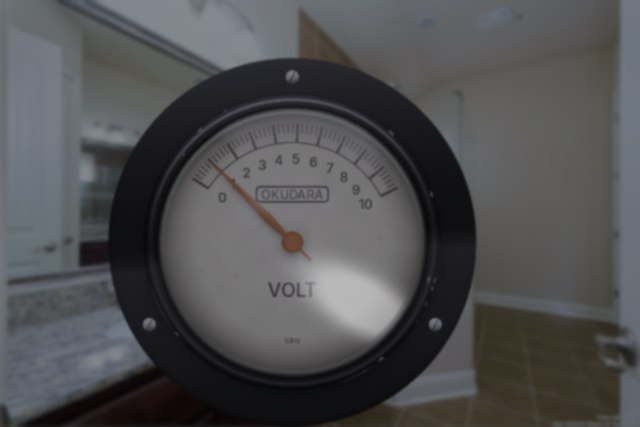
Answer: 1 (V)
